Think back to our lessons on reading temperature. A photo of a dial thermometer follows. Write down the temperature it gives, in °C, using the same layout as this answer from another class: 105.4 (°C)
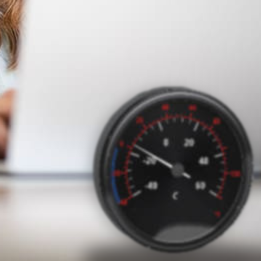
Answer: -16 (°C)
